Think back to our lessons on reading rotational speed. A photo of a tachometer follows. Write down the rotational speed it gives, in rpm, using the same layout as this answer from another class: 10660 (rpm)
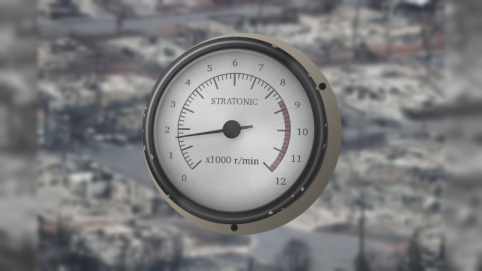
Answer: 1600 (rpm)
